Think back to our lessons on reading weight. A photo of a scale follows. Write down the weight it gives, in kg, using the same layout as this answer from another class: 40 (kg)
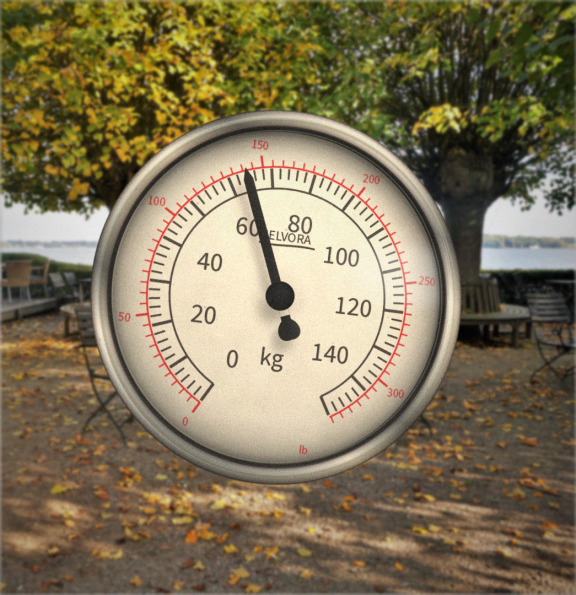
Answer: 64 (kg)
